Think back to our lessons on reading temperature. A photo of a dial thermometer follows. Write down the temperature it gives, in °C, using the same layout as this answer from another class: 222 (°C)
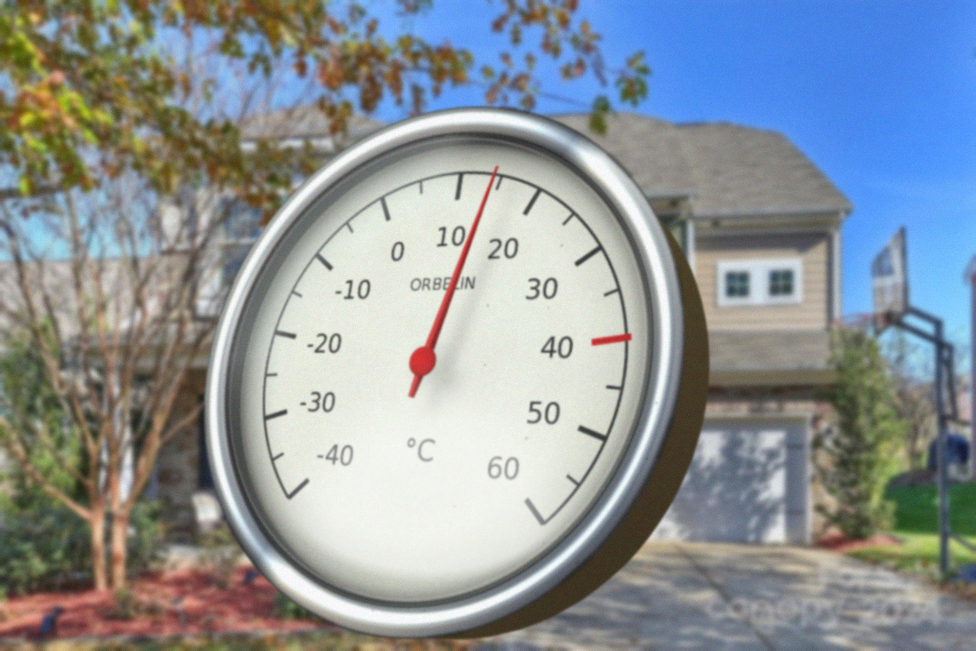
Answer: 15 (°C)
